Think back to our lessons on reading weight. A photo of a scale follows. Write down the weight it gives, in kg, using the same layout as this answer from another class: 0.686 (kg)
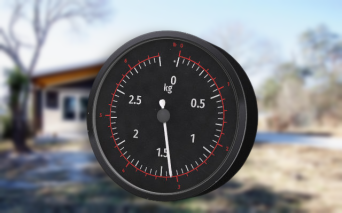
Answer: 1.4 (kg)
